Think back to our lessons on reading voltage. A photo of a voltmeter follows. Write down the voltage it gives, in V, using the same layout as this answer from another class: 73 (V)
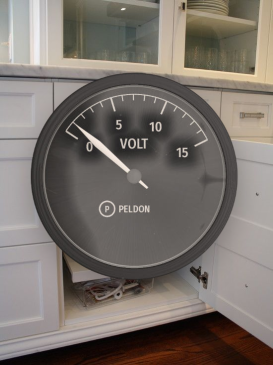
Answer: 1 (V)
